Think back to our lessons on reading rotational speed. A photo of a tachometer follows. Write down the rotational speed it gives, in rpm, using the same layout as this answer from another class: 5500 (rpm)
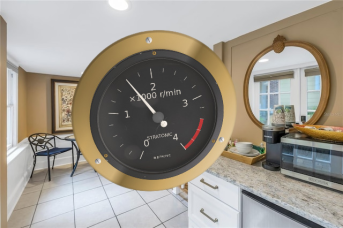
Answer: 1600 (rpm)
